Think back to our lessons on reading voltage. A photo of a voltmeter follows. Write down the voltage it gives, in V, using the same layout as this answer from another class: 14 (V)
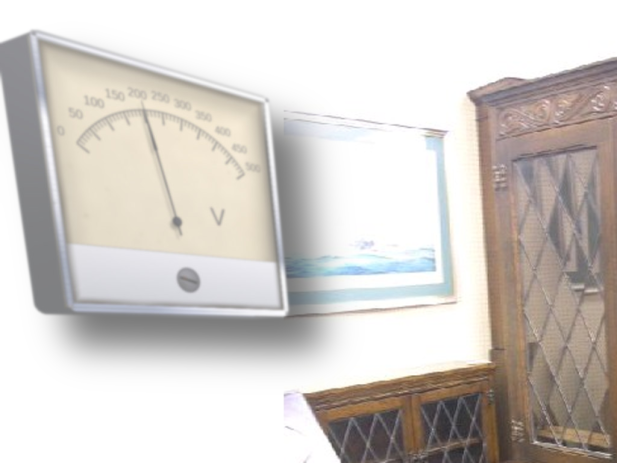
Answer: 200 (V)
